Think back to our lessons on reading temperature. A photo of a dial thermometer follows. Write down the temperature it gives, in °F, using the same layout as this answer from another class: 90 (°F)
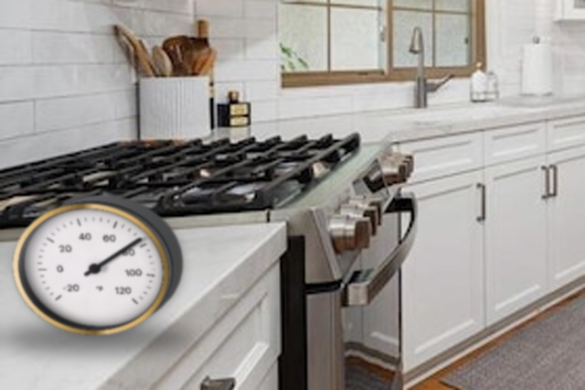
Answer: 76 (°F)
